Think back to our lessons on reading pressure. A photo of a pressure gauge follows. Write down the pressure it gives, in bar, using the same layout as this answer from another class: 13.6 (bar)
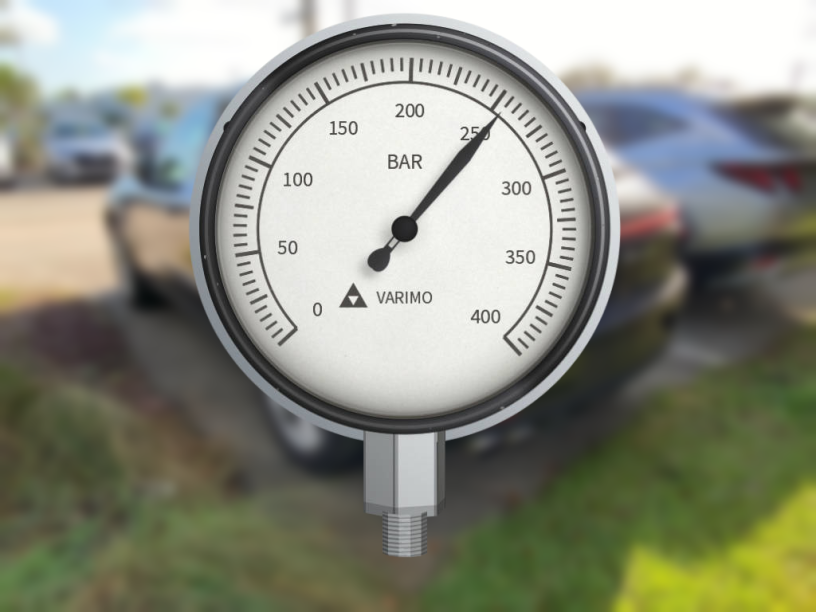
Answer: 255 (bar)
